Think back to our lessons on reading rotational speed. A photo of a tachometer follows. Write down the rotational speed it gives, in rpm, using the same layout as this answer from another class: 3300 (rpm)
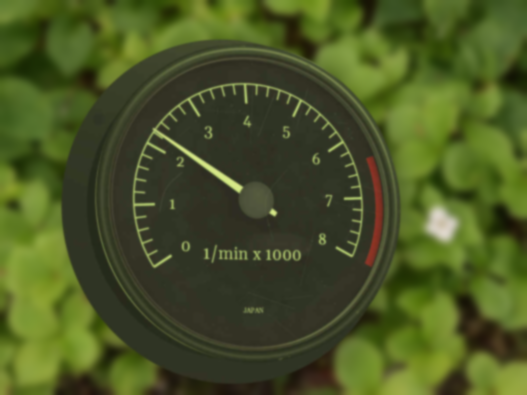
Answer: 2200 (rpm)
